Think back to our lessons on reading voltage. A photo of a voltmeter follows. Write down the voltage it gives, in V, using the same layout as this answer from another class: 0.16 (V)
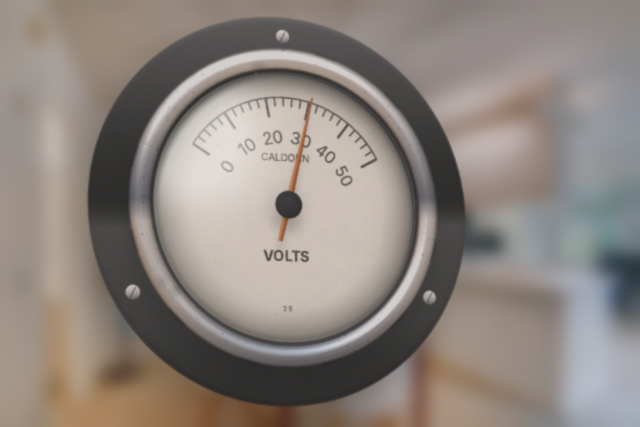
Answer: 30 (V)
